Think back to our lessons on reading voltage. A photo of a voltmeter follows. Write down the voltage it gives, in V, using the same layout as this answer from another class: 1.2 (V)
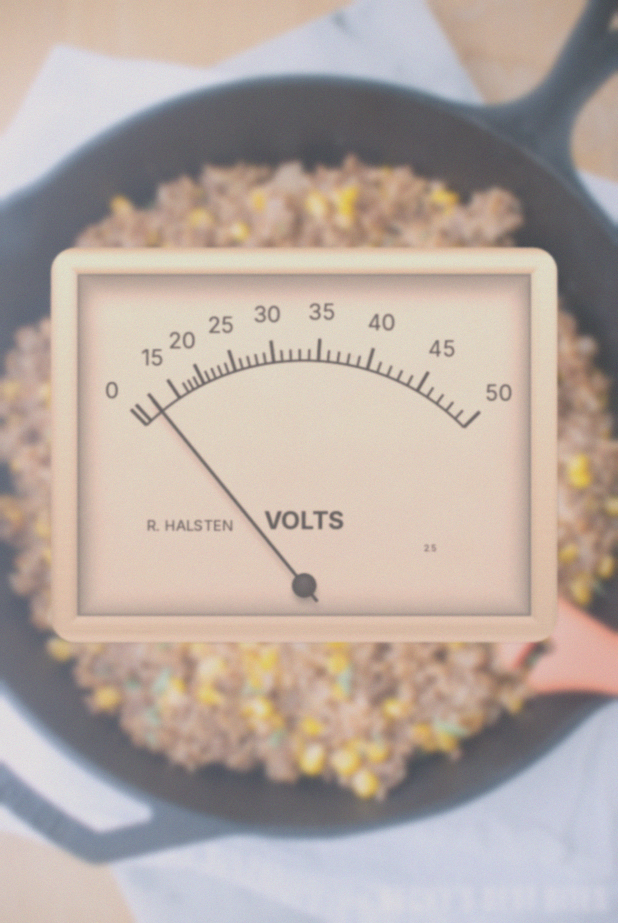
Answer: 10 (V)
